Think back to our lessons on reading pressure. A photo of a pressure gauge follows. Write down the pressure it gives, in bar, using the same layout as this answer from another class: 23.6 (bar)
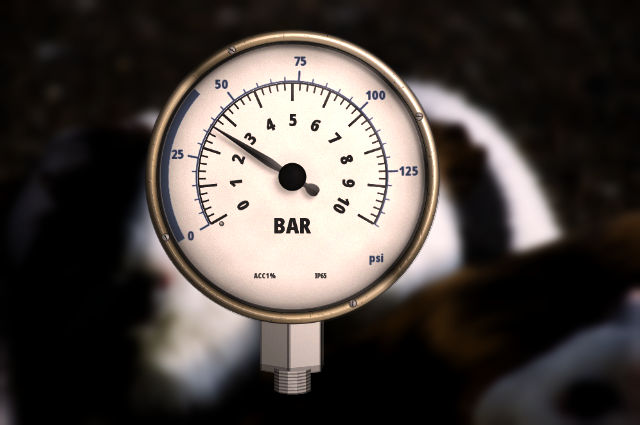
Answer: 2.6 (bar)
